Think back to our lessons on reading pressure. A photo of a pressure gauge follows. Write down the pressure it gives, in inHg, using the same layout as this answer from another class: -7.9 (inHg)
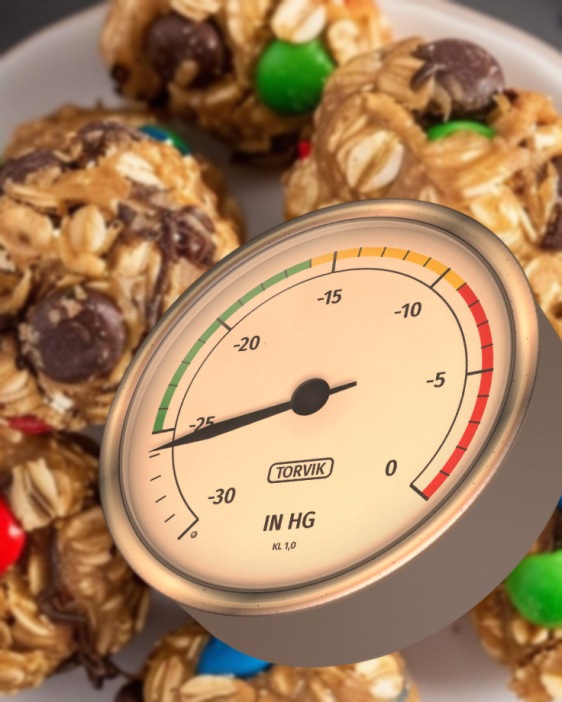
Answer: -26 (inHg)
